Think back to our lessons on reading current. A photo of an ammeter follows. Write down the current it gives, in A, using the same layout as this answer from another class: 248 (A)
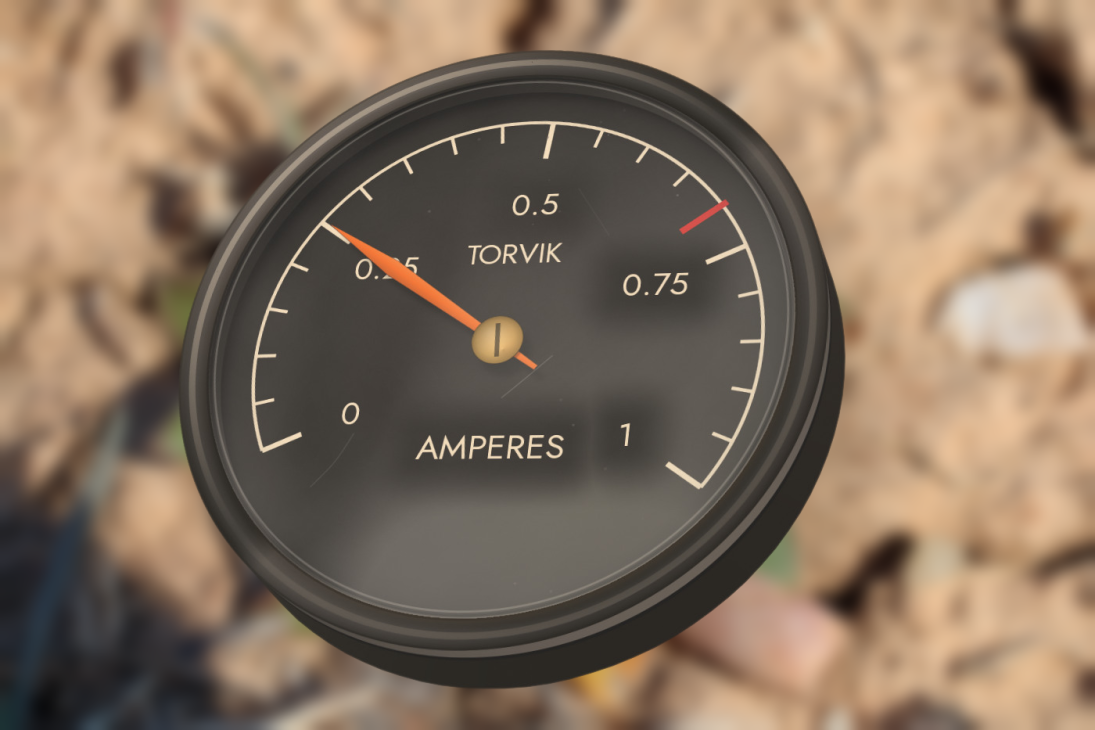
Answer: 0.25 (A)
